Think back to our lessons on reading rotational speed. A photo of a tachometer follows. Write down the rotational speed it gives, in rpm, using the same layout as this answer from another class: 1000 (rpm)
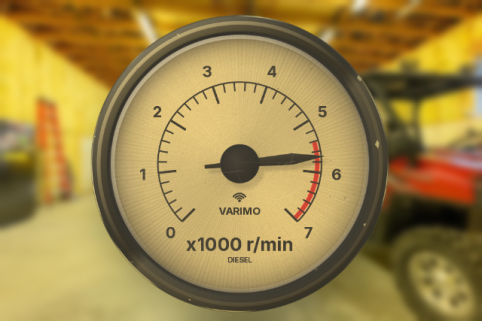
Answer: 5700 (rpm)
